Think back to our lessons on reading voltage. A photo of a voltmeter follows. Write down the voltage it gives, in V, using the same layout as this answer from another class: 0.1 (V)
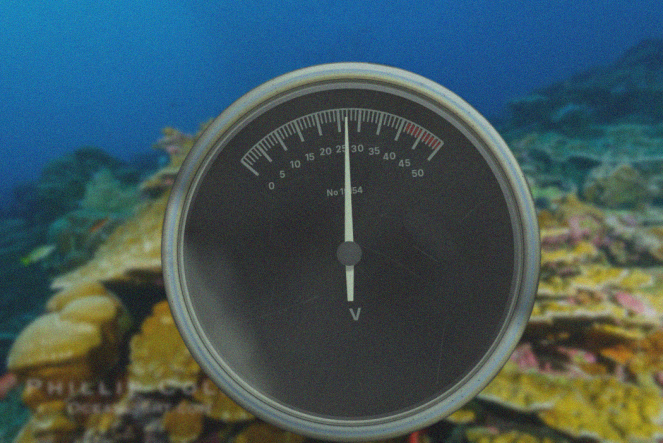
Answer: 27 (V)
